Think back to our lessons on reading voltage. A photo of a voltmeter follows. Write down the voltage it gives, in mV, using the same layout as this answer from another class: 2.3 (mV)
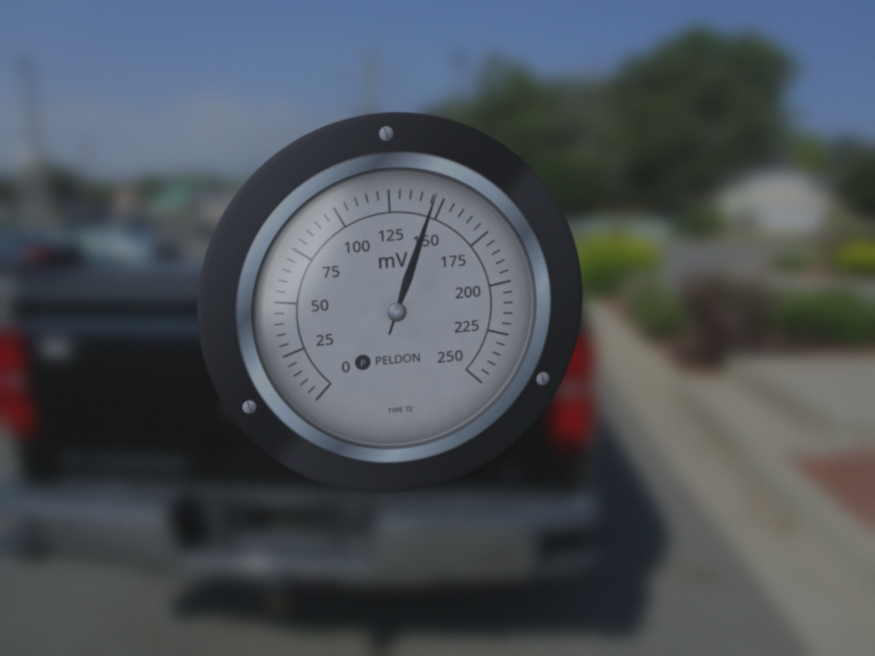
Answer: 145 (mV)
